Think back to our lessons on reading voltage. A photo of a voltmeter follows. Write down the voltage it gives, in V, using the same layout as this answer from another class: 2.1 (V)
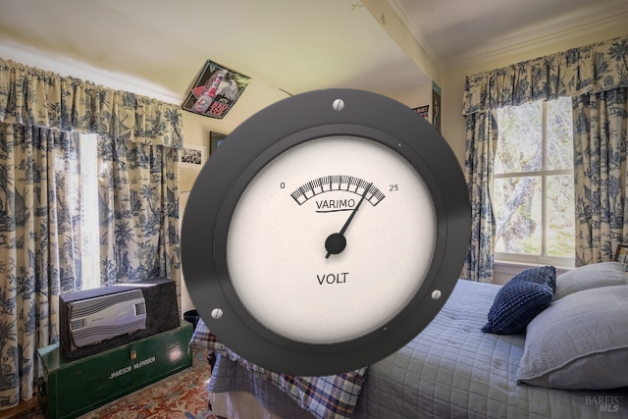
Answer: 20 (V)
